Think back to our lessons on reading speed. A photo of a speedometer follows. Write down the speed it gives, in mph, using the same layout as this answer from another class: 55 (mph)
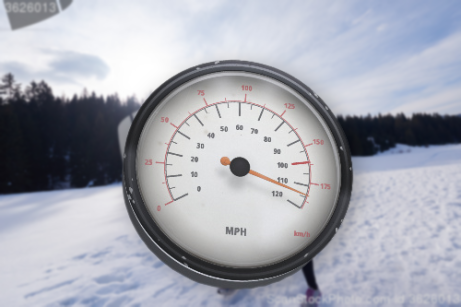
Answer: 115 (mph)
